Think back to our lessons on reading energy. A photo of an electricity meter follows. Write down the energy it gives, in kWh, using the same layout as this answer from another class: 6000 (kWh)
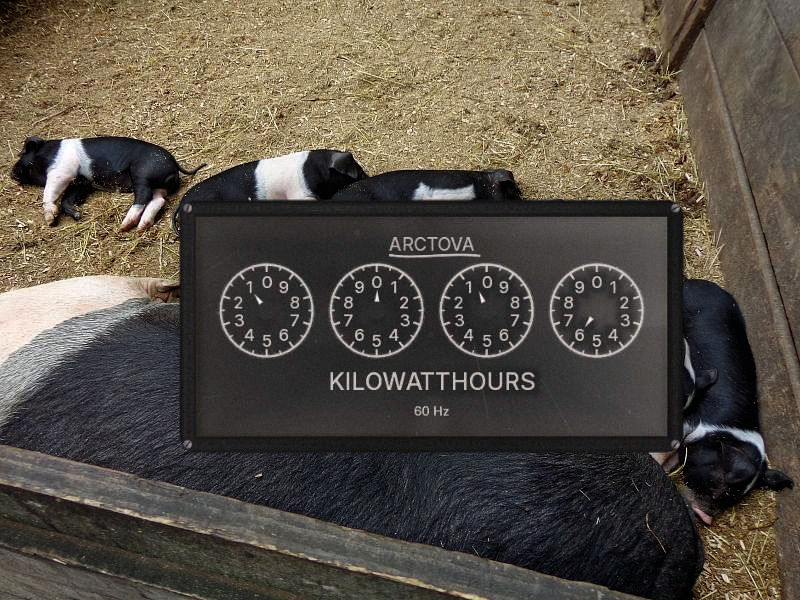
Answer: 1006 (kWh)
